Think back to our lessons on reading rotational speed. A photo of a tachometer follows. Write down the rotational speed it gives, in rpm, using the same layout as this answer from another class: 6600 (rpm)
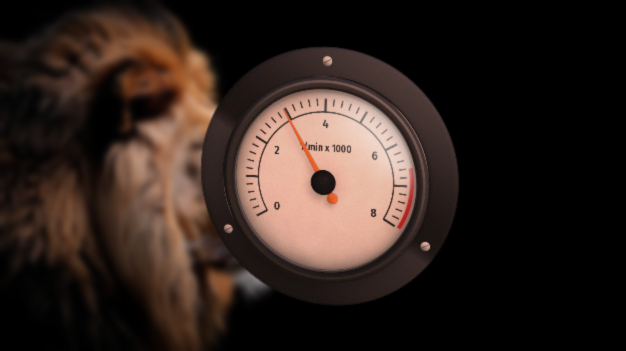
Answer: 3000 (rpm)
